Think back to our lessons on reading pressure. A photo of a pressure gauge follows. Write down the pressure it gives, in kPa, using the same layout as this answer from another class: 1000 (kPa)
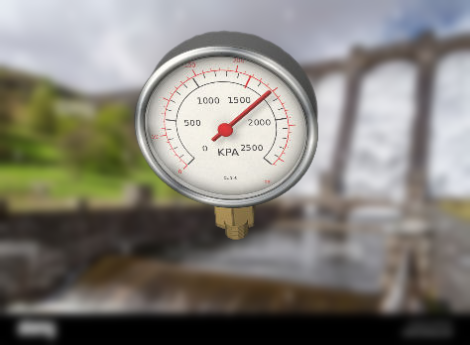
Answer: 1700 (kPa)
